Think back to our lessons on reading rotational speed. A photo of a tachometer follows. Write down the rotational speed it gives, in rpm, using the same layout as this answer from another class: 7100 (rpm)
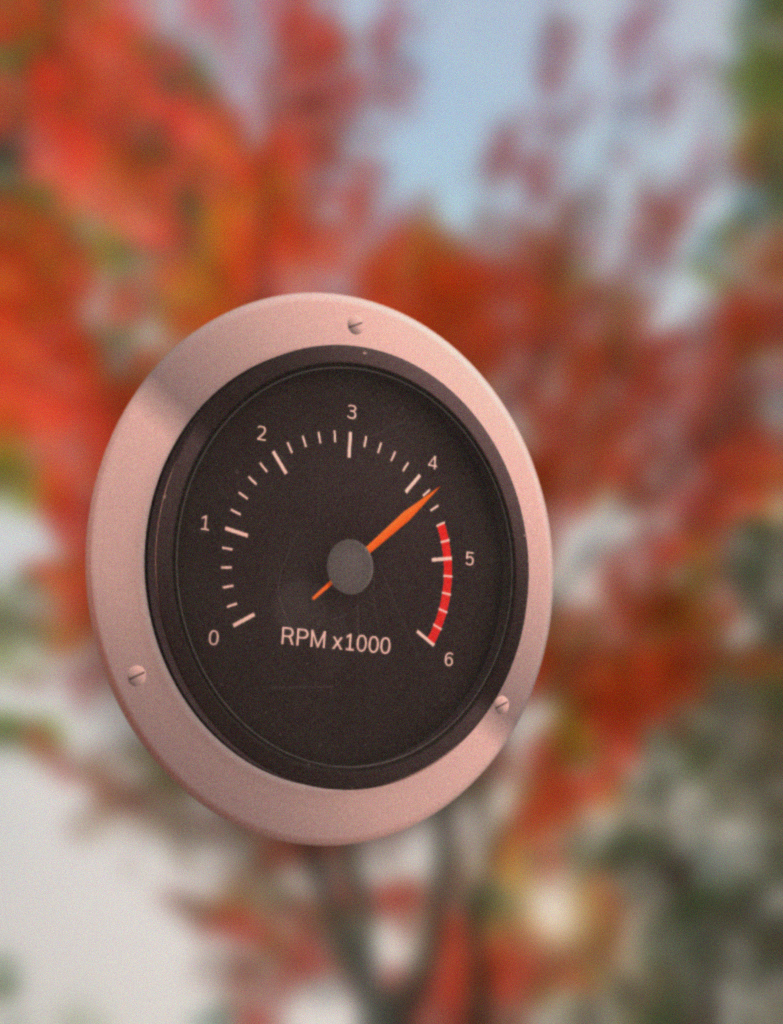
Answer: 4200 (rpm)
